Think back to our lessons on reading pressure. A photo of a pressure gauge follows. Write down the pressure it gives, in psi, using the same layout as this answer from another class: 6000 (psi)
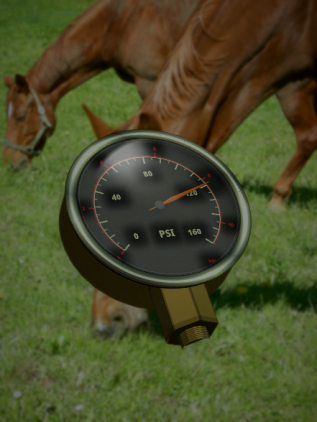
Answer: 120 (psi)
